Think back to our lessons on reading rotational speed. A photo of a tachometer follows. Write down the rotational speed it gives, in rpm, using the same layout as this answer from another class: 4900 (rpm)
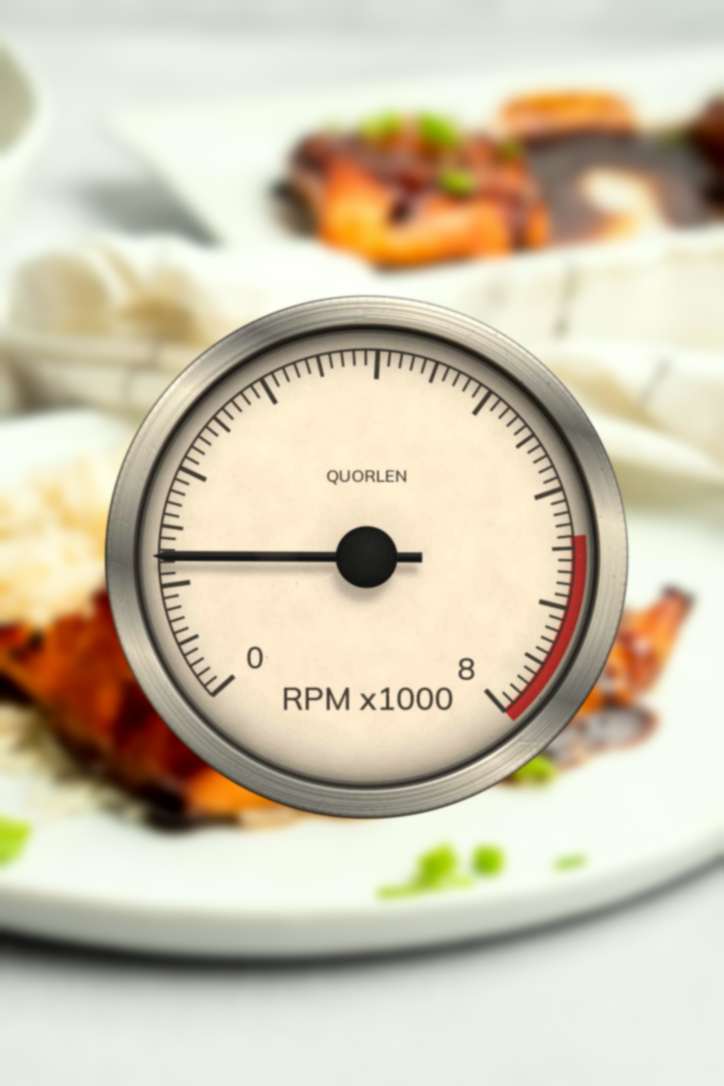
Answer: 1250 (rpm)
